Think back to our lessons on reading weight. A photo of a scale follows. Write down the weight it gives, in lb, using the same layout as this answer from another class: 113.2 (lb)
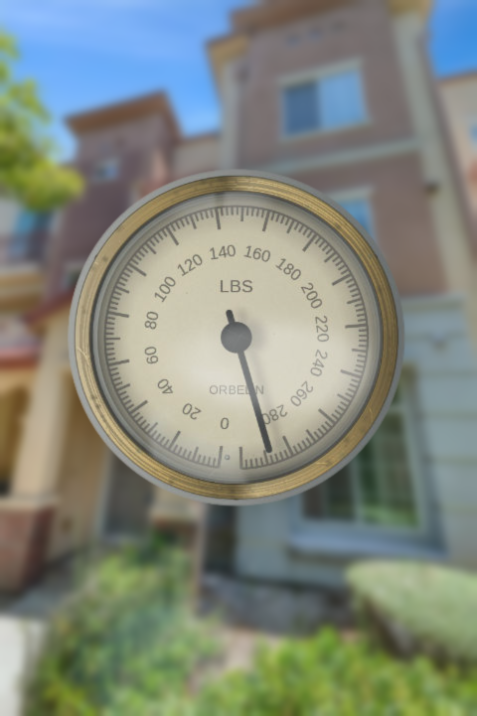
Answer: 288 (lb)
